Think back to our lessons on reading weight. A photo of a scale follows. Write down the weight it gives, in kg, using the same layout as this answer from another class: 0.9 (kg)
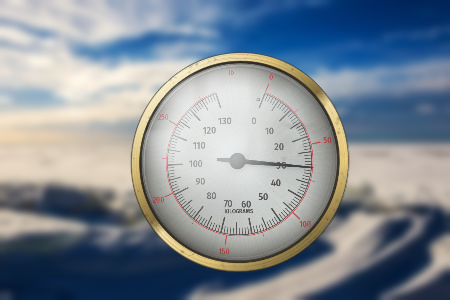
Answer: 30 (kg)
